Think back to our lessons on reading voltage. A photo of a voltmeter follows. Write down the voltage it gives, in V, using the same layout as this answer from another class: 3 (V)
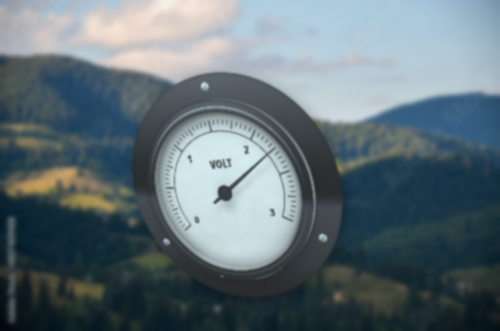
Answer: 2.25 (V)
